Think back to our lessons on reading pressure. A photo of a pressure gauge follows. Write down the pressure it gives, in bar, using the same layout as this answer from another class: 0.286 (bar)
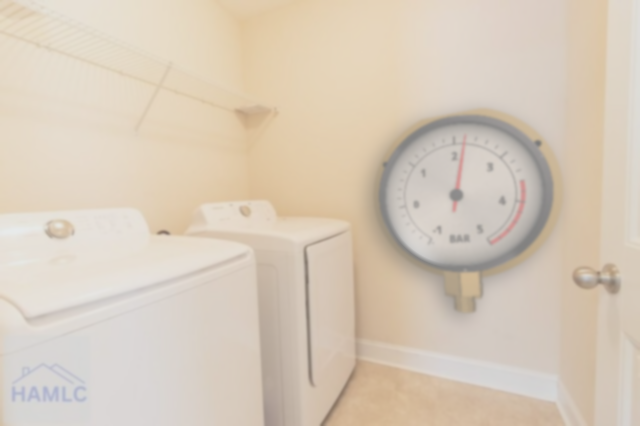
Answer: 2.2 (bar)
